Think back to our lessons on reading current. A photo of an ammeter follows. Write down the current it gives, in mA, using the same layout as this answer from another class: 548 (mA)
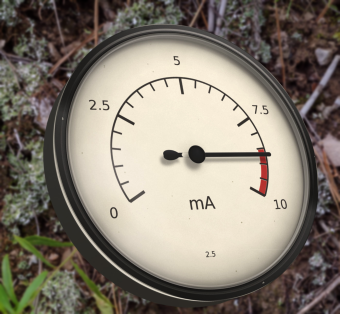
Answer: 8.75 (mA)
